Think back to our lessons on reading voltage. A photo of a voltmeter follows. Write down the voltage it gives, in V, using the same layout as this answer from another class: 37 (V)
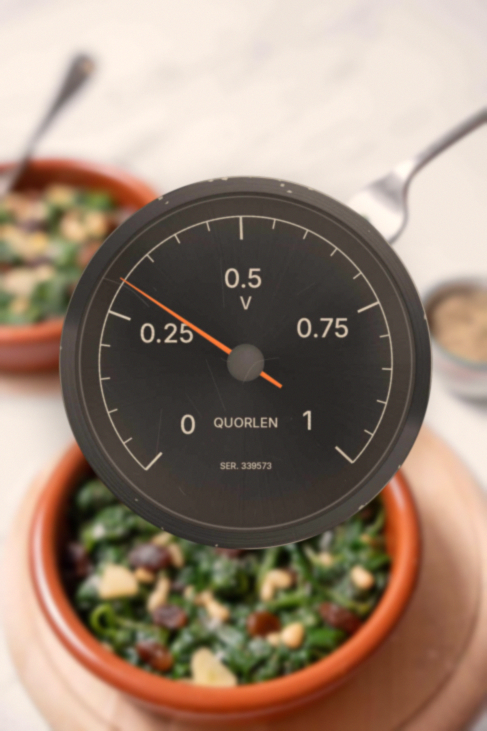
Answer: 0.3 (V)
